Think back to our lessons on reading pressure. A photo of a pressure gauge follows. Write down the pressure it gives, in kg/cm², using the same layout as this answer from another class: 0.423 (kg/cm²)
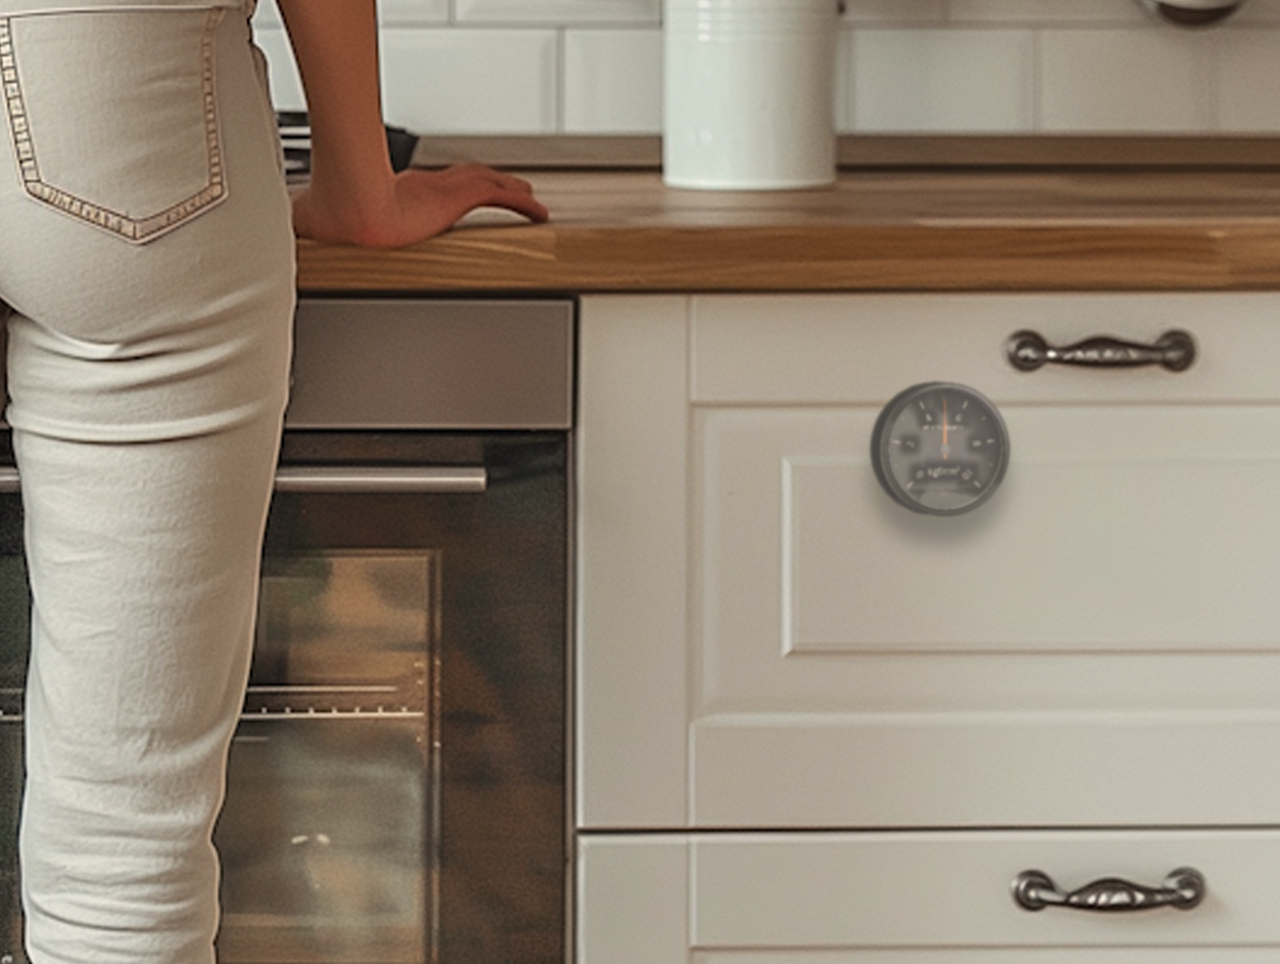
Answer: 5 (kg/cm²)
